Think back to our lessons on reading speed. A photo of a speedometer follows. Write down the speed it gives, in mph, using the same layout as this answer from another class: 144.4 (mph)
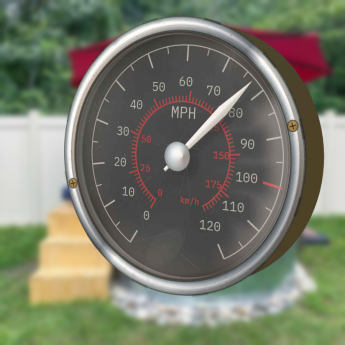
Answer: 77.5 (mph)
